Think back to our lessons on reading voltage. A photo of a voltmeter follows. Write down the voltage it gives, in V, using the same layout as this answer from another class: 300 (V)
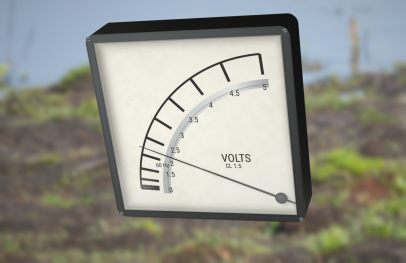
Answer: 2.25 (V)
